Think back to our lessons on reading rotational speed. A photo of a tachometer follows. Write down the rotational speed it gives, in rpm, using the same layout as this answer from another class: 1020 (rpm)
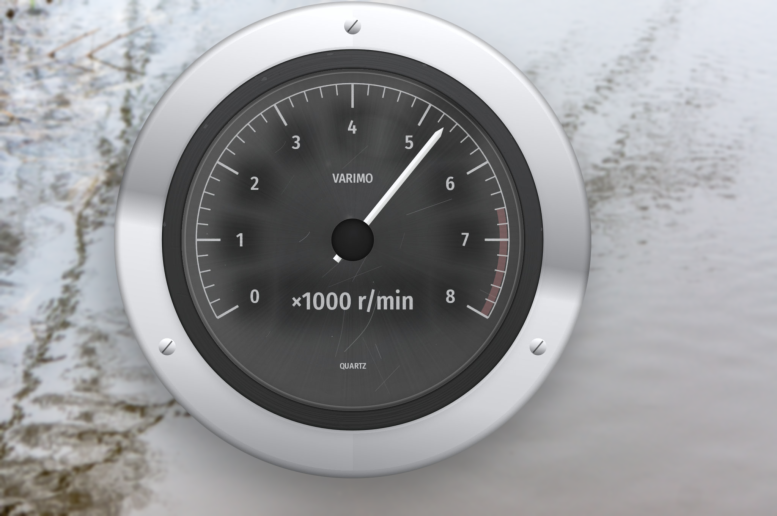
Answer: 5300 (rpm)
